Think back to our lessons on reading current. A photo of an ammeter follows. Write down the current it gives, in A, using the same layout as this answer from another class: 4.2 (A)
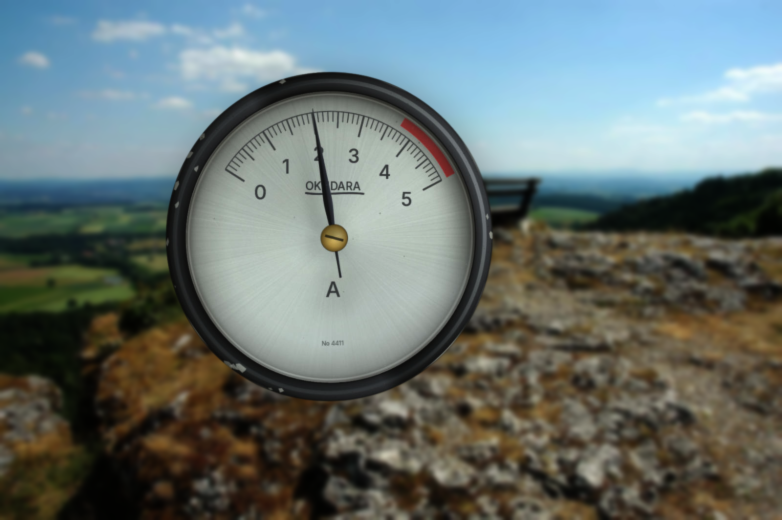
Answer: 2 (A)
